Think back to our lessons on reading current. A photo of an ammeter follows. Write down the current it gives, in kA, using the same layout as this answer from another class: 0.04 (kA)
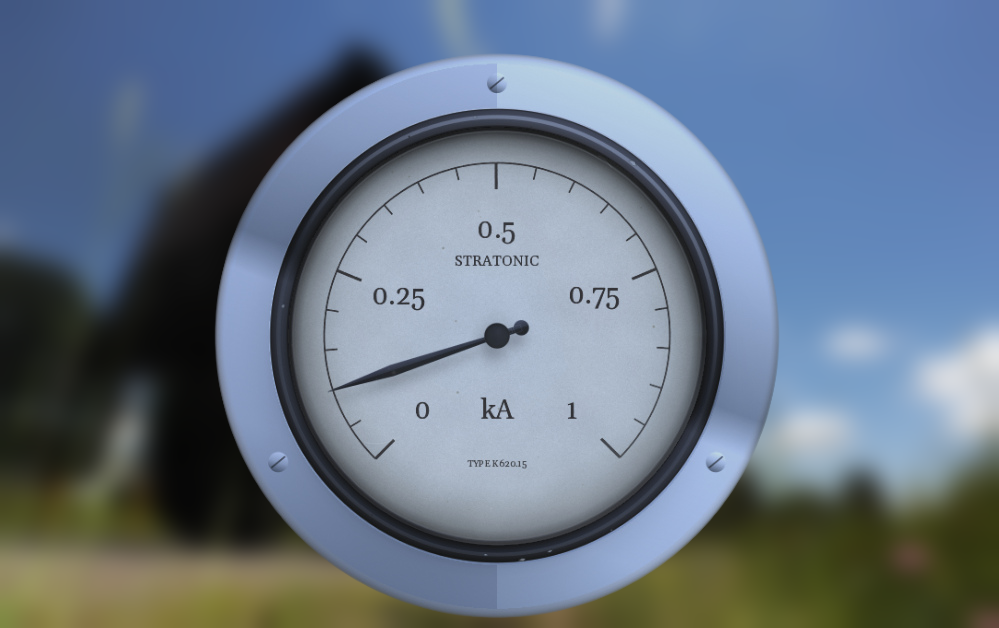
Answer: 0.1 (kA)
